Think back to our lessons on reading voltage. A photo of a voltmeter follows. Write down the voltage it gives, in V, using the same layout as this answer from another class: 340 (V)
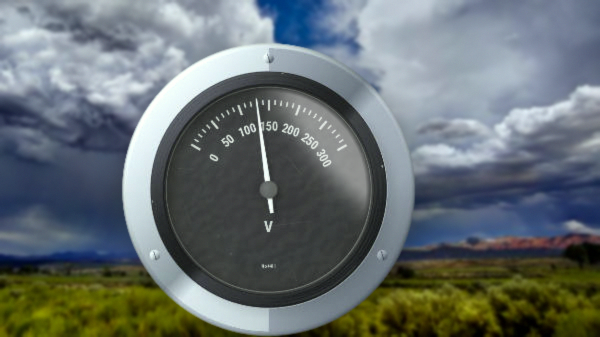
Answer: 130 (V)
